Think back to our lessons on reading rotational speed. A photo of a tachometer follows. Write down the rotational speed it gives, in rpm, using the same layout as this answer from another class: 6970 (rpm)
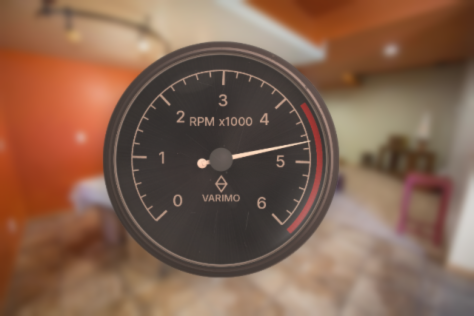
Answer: 4700 (rpm)
